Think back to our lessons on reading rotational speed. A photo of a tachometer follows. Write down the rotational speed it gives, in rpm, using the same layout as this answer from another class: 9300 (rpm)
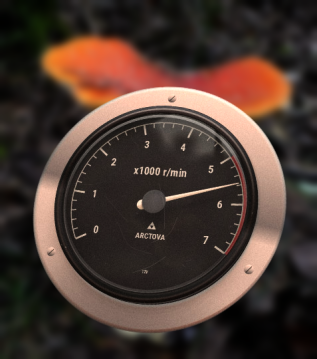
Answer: 5600 (rpm)
